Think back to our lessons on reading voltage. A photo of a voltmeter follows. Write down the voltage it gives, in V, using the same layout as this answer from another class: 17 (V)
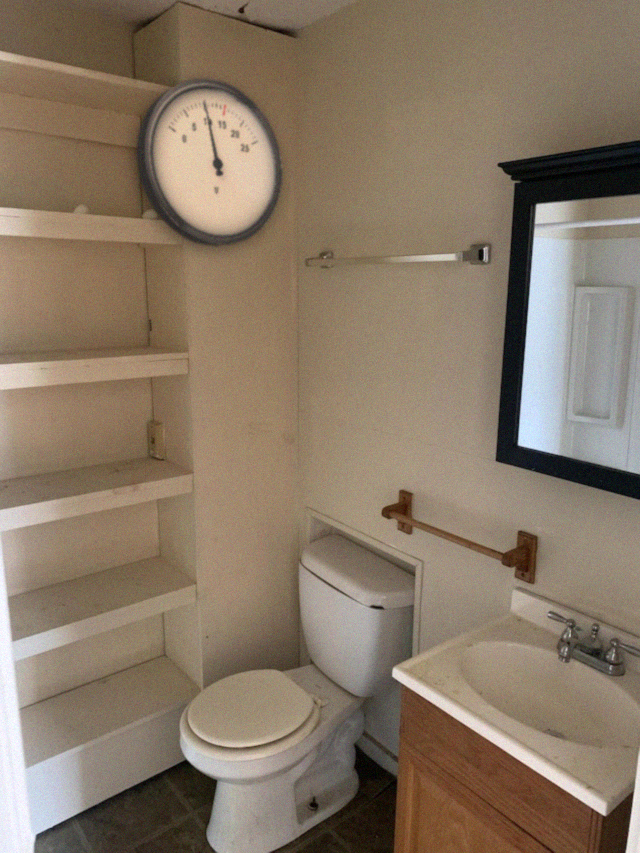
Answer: 10 (V)
